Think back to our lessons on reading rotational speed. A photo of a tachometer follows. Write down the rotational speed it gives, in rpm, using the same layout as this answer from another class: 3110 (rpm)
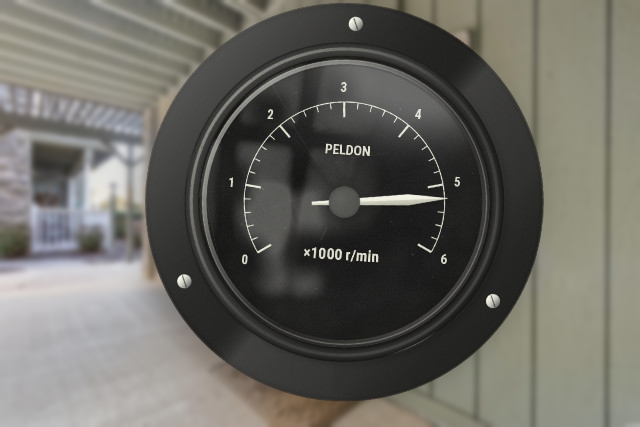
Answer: 5200 (rpm)
